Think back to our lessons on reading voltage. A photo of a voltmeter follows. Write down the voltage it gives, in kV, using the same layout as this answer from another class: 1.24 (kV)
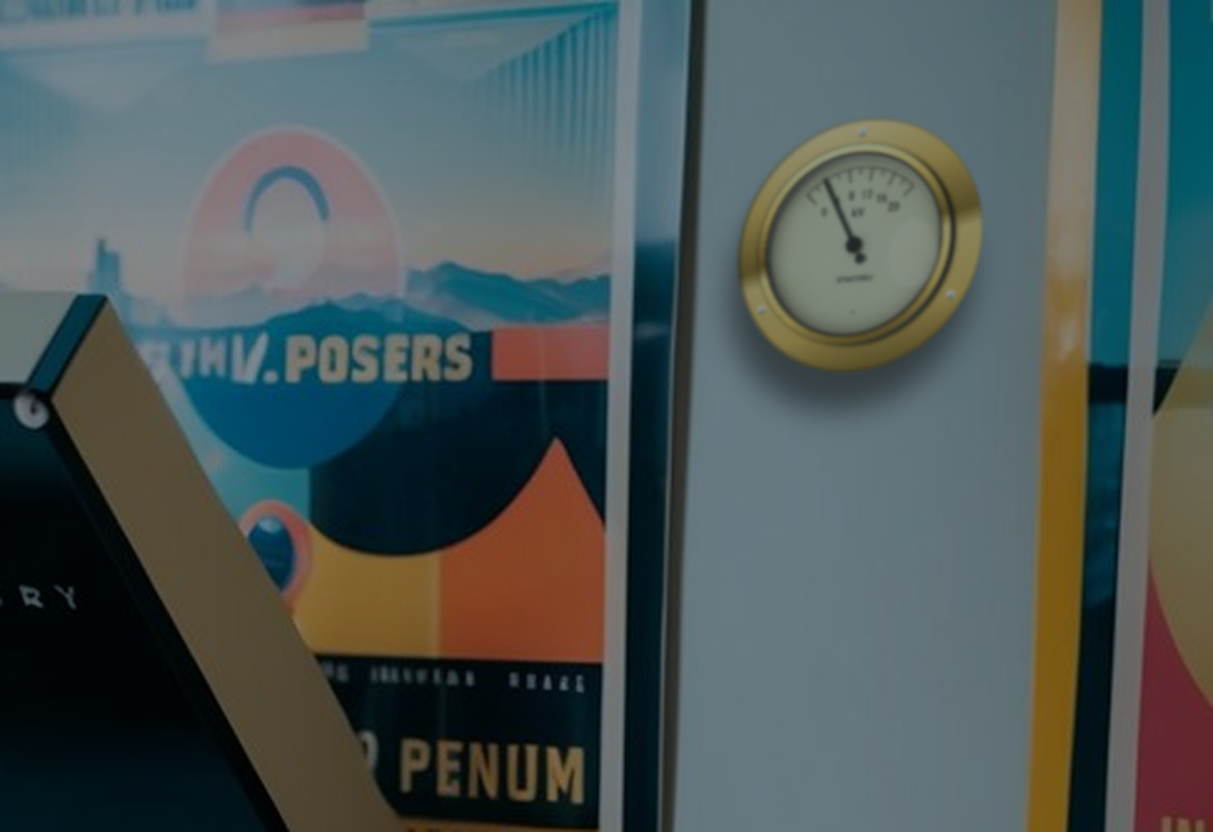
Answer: 4 (kV)
